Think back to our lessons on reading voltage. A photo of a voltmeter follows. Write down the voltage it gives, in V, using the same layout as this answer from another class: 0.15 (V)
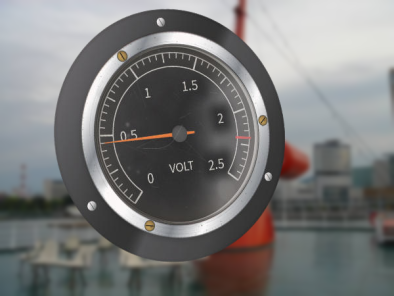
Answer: 0.45 (V)
